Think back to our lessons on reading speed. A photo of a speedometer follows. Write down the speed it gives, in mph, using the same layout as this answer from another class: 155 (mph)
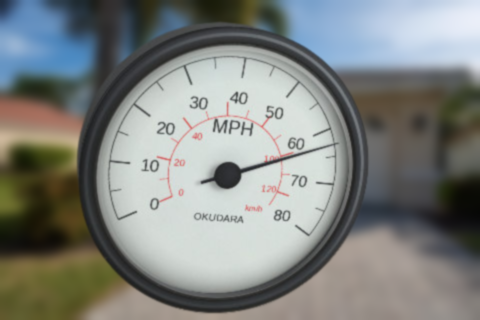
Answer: 62.5 (mph)
